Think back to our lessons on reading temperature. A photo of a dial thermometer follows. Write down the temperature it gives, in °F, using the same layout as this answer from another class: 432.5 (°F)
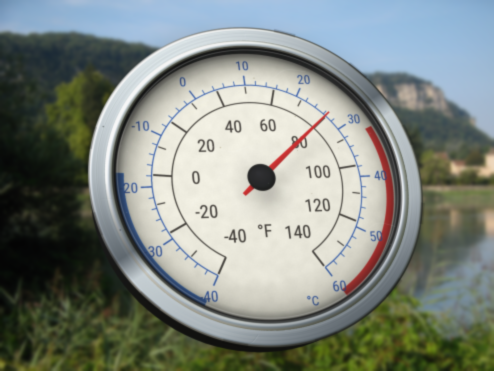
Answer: 80 (°F)
